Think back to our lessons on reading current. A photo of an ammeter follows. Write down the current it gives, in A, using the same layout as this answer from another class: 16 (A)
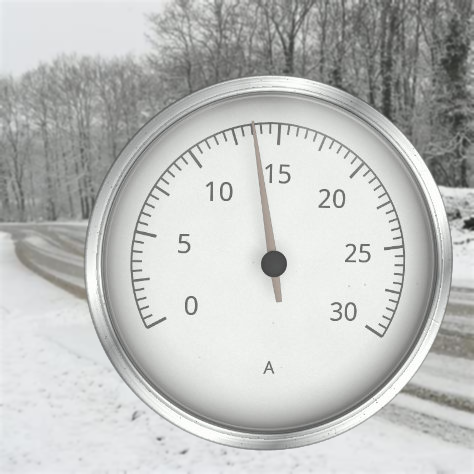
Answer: 13.5 (A)
